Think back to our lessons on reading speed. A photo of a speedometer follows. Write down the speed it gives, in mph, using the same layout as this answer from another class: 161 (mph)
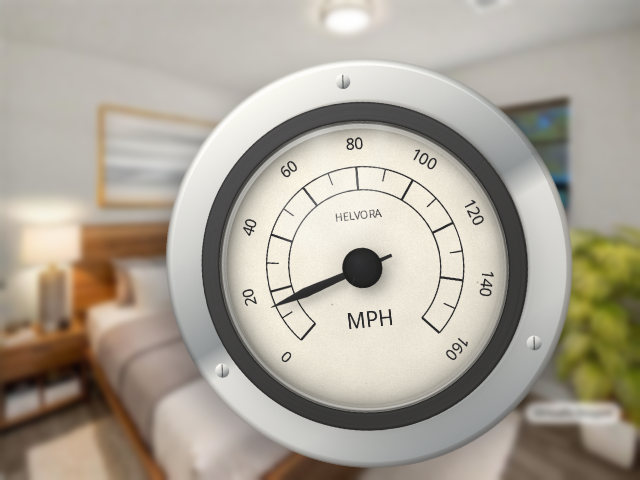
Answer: 15 (mph)
